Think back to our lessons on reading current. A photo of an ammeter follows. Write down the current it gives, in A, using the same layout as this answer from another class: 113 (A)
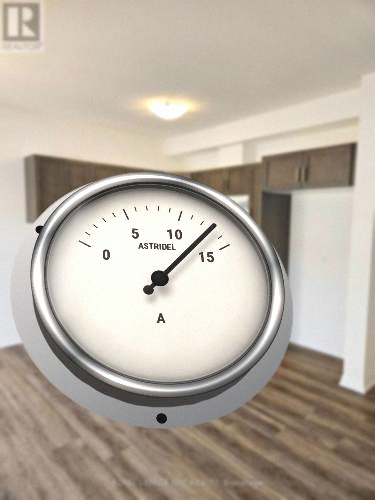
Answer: 13 (A)
